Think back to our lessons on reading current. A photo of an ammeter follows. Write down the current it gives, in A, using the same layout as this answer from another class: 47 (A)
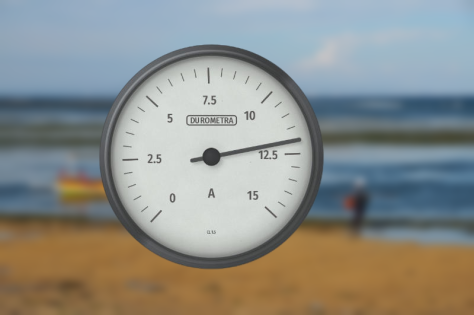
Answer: 12 (A)
